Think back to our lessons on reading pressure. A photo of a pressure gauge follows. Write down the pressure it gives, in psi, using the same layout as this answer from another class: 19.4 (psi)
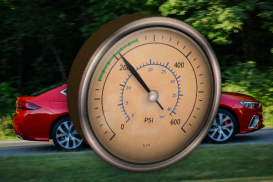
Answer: 210 (psi)
